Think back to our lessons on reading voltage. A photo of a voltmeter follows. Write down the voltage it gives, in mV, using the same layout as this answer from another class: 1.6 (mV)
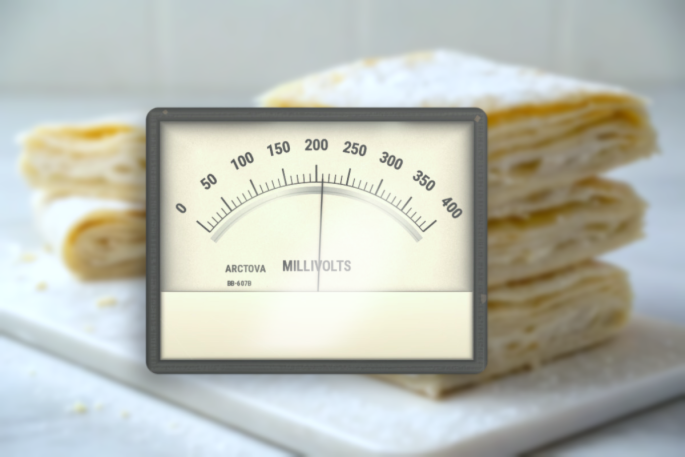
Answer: 210 (mV)
